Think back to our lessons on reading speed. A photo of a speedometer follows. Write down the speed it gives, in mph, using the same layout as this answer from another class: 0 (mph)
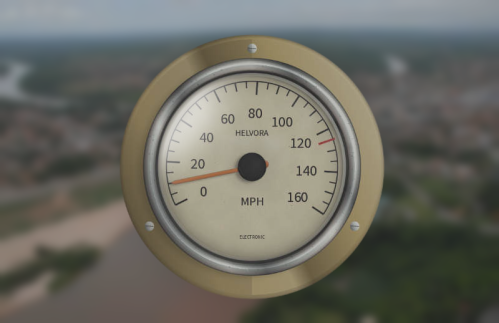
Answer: 10 (mph)
